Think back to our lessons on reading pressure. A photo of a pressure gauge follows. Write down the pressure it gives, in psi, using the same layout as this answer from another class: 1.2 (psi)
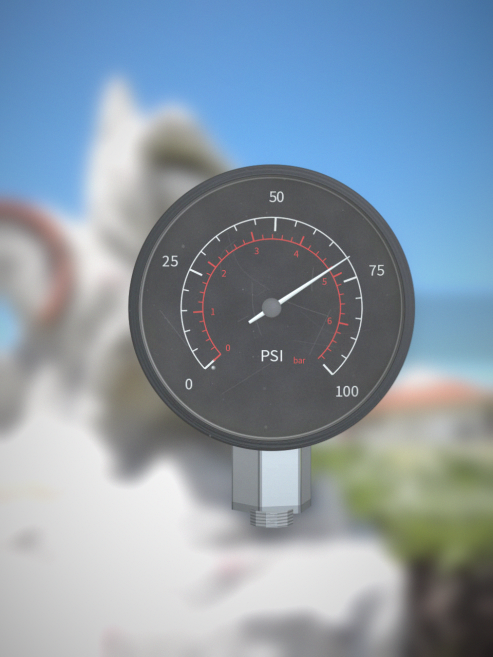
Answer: 70 (psi)
